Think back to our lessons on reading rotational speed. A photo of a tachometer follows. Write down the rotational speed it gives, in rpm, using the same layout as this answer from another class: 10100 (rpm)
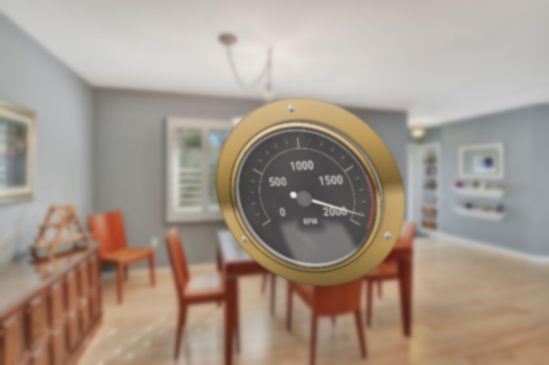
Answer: 1900 (rpm)
